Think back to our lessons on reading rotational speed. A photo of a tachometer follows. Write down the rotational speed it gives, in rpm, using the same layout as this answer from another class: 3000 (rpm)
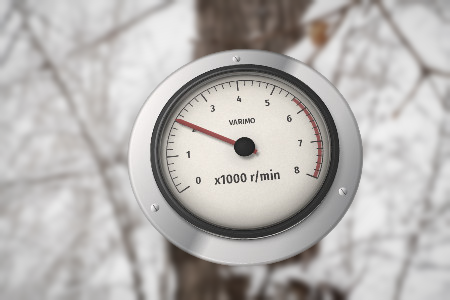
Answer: 2000 (rpm)
